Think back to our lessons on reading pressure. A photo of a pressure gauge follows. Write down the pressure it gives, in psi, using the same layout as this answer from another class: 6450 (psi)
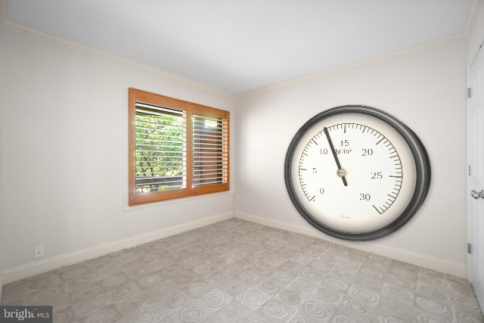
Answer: 12.5 (psi)
